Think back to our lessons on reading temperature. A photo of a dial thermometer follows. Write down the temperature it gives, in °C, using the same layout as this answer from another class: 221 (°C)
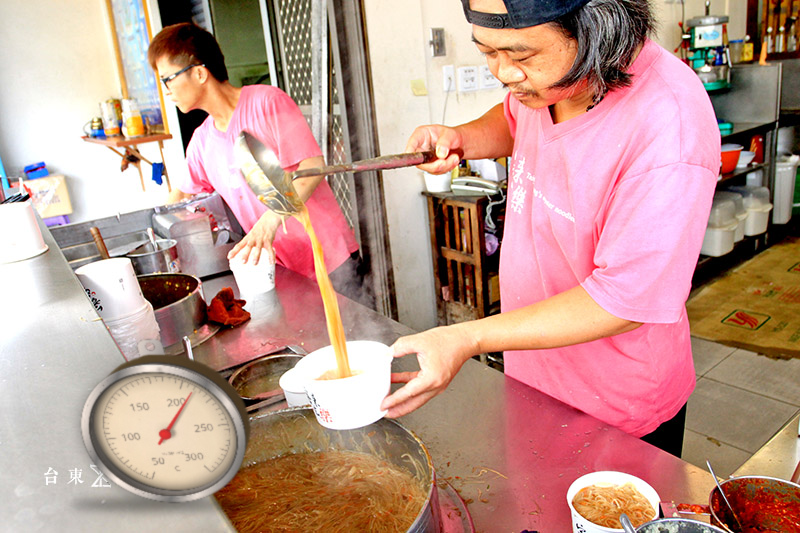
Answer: 210 (°C)
